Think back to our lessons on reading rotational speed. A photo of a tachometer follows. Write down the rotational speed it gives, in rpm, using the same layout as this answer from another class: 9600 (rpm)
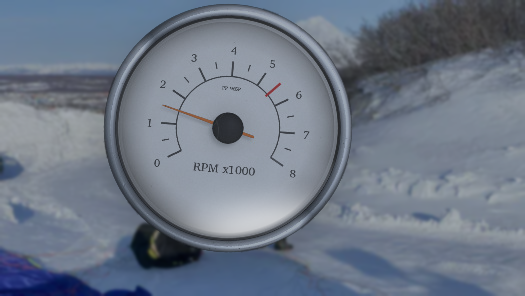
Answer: 1500 (rpm)
